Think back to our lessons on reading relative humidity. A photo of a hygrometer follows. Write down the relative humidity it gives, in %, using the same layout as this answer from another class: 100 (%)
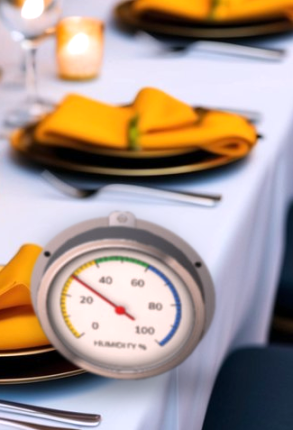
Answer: 30 (%)
